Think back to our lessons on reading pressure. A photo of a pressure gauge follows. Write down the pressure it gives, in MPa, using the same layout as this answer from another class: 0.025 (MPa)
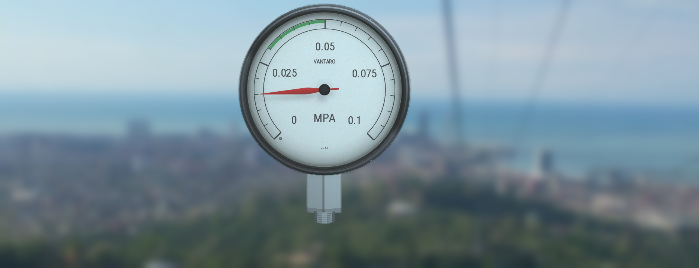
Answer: 0.015 (MPa)
